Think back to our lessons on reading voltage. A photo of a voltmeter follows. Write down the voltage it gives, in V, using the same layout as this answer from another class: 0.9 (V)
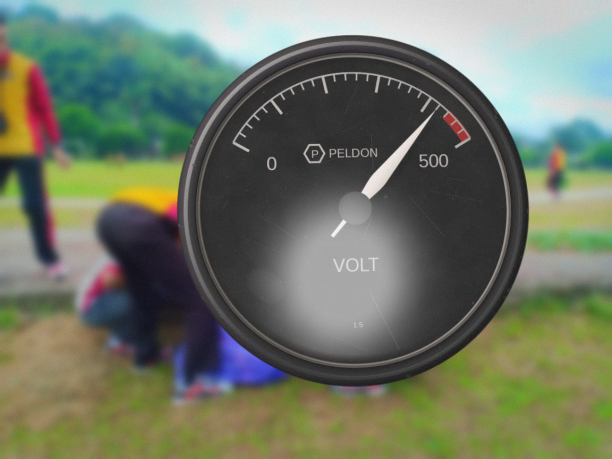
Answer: 420 (V)
